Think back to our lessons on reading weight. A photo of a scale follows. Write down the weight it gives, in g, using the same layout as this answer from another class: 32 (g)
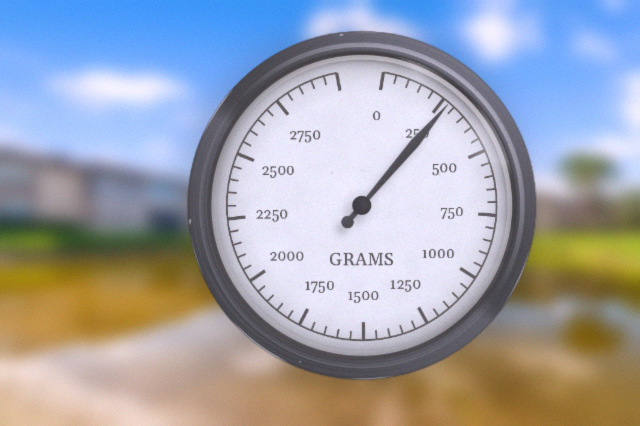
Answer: 275 (g)
